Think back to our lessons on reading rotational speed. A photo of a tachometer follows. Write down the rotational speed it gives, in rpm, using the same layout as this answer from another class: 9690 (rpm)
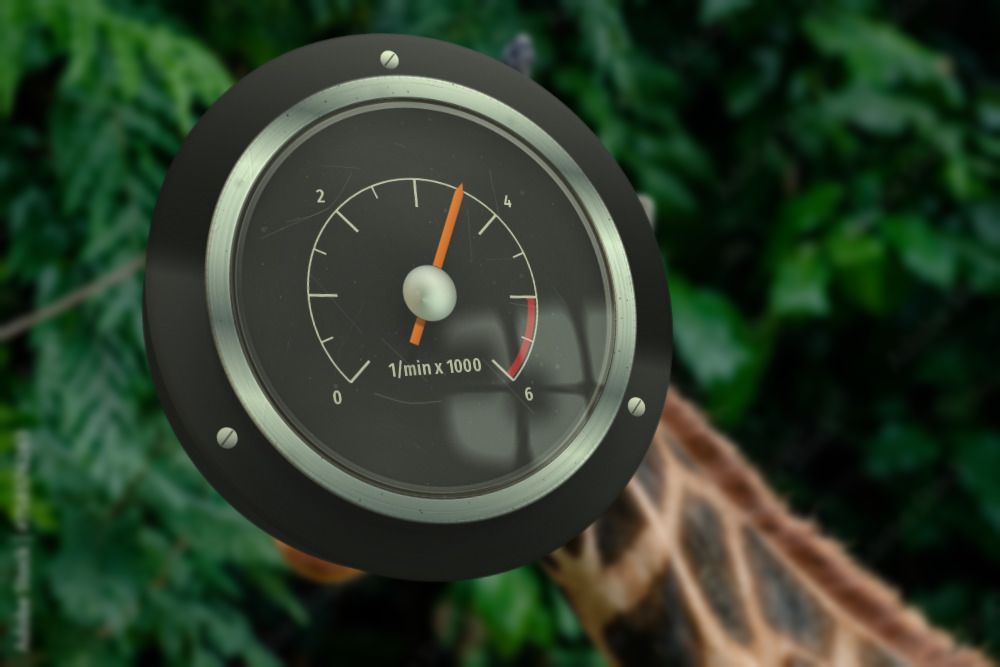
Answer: 3500 (rpm)
